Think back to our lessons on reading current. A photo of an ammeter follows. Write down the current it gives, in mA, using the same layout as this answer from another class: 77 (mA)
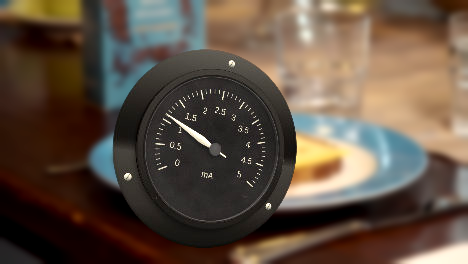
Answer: 1.1 (mA)
